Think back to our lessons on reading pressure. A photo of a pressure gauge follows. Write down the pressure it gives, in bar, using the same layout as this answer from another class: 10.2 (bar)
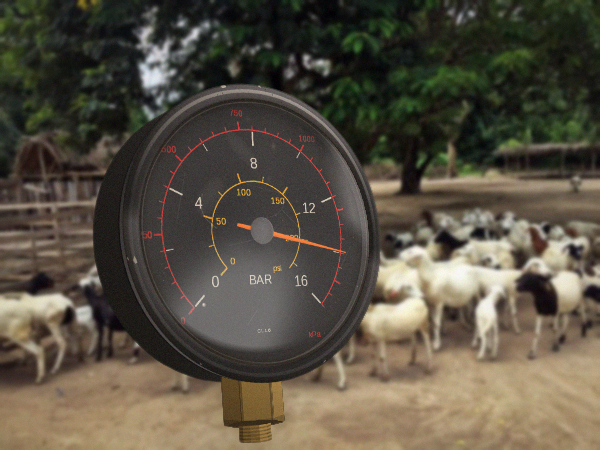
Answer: 14 (bar)
